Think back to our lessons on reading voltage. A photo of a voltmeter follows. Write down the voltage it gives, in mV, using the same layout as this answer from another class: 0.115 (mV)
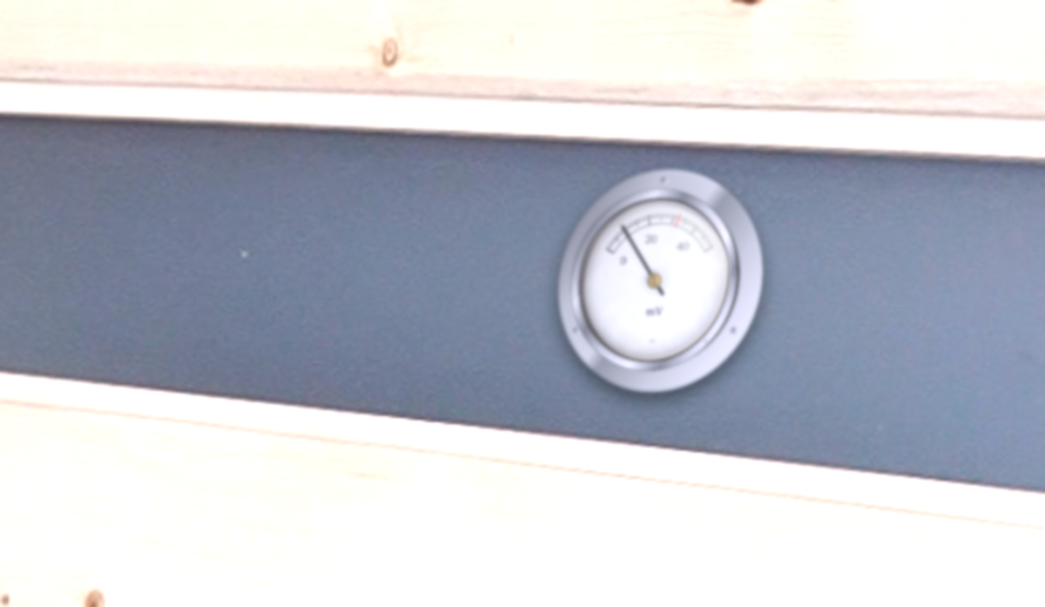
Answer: 10 (mV)
